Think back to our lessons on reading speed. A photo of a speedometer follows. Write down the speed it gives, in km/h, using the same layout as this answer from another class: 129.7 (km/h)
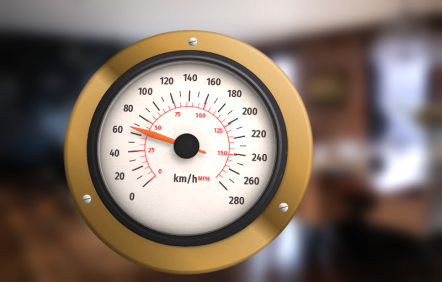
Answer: 65 (km/h)
